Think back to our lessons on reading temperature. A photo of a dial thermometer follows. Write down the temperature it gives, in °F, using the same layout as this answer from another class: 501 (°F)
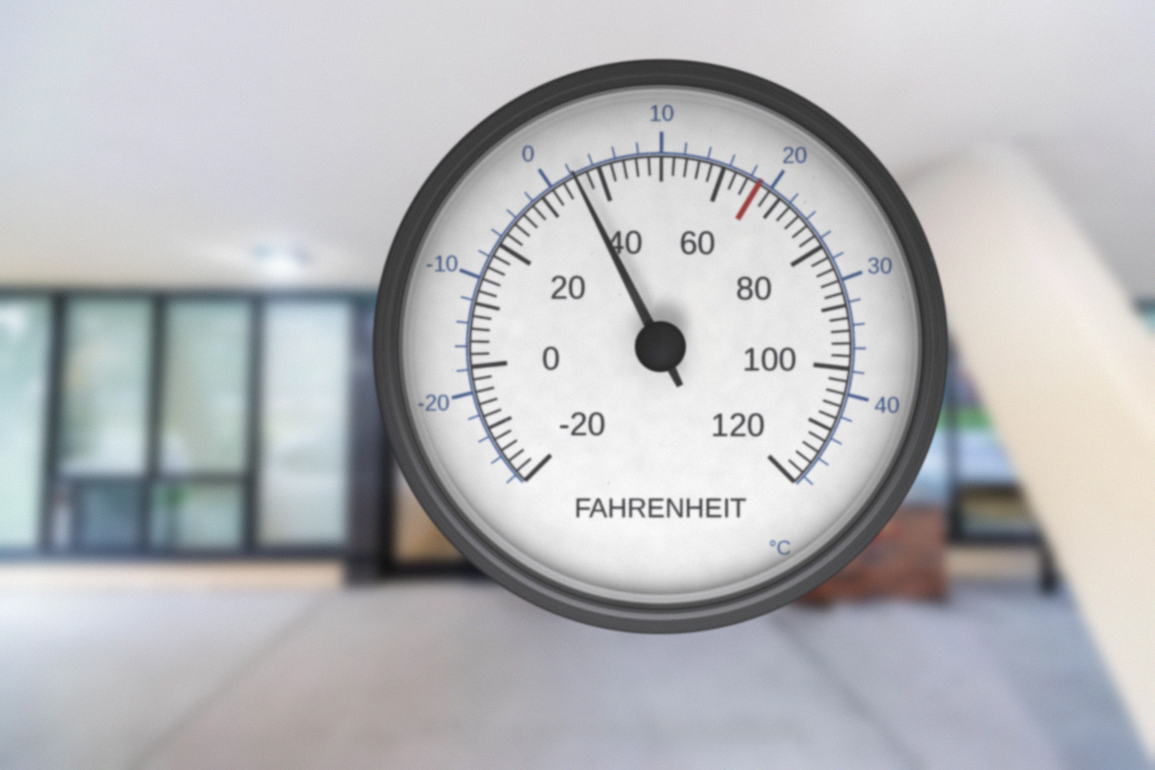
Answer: 36 (°F)
